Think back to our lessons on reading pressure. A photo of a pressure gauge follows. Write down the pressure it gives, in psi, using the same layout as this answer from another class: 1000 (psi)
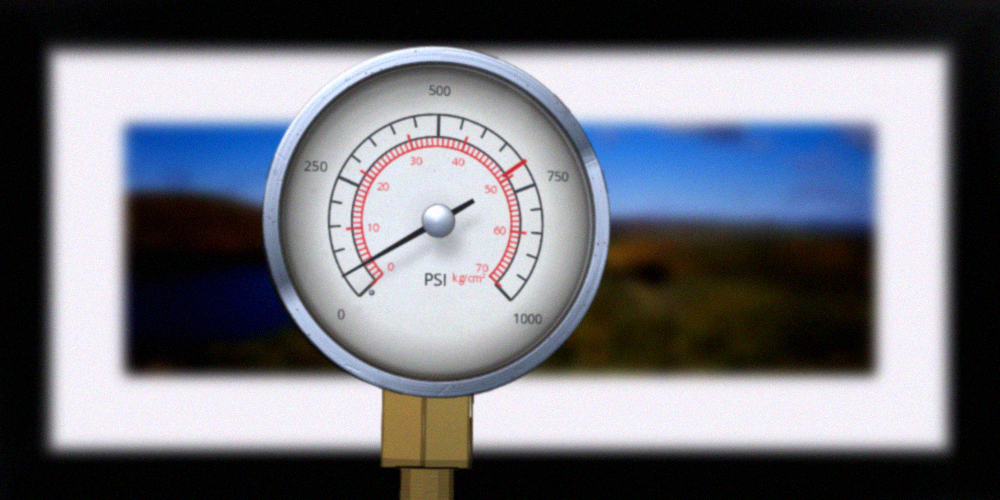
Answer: 50 (psi)
